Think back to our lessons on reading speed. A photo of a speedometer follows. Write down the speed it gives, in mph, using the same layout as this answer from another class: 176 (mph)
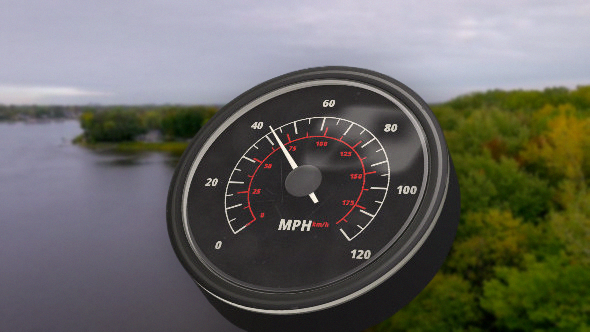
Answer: 42.5 (mph)
